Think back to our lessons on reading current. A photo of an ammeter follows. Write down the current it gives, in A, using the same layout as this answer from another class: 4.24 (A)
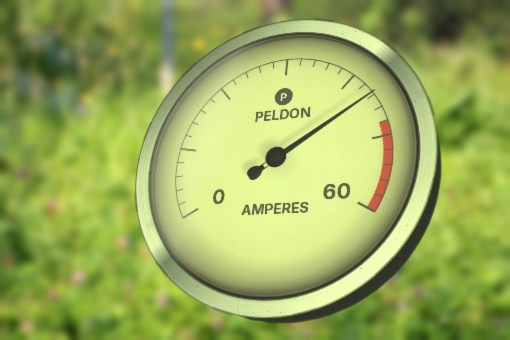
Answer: 44 (A)
